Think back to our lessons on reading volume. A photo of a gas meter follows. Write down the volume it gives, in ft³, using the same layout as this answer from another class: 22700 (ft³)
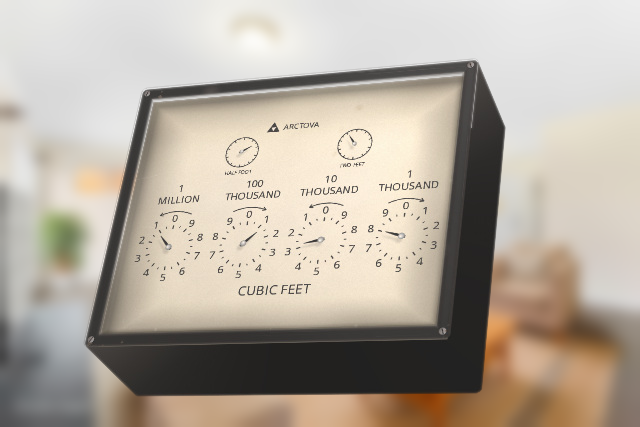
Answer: 112800 (ft³)
